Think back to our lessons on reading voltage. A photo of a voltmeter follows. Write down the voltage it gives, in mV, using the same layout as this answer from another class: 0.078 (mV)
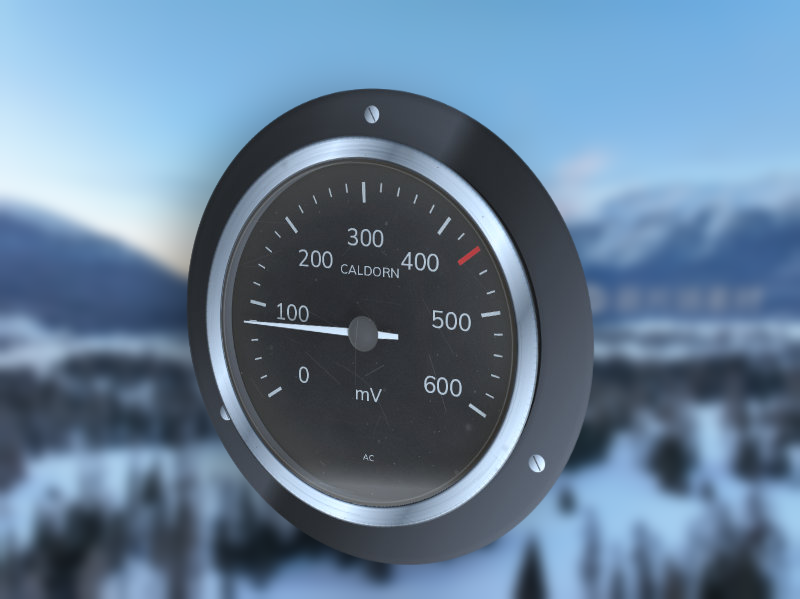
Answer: 80 (mV)
